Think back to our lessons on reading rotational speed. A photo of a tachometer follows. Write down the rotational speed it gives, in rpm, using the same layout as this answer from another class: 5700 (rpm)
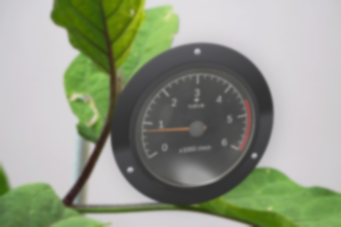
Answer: 800 (rpm)
